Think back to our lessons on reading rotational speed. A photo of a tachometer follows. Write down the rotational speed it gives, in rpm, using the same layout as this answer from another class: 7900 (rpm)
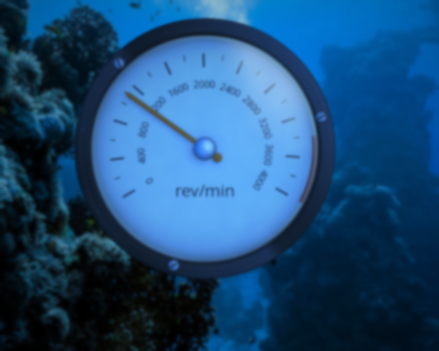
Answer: 1100 (rpm)
